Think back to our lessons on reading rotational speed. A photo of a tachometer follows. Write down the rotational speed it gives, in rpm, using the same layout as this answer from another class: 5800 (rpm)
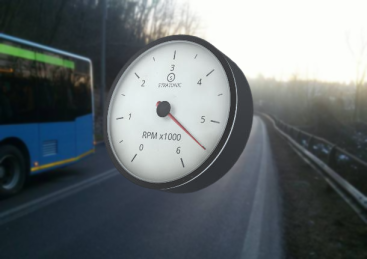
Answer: 5500 (rpm)
